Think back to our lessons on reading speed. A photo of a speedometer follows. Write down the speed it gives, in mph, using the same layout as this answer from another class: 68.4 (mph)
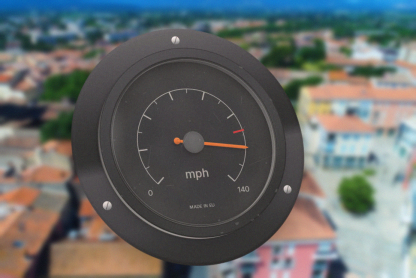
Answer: 120 (mph)
